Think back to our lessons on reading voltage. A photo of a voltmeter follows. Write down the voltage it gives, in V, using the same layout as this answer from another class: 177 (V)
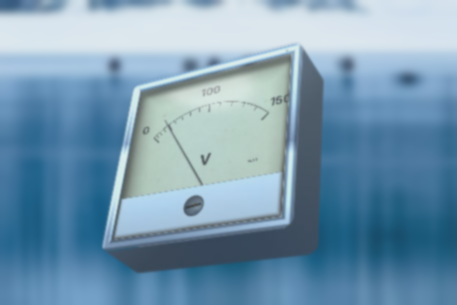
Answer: 50 (V)
